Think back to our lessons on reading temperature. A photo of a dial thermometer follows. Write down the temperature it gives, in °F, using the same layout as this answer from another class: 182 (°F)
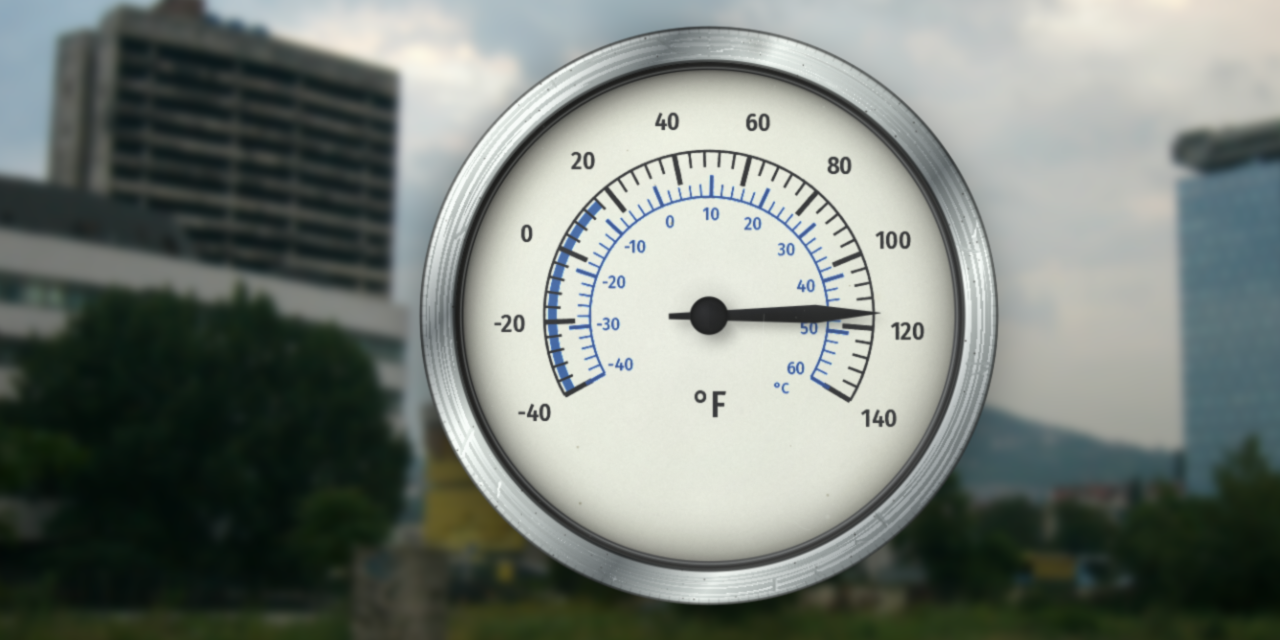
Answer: 116 (°F)
